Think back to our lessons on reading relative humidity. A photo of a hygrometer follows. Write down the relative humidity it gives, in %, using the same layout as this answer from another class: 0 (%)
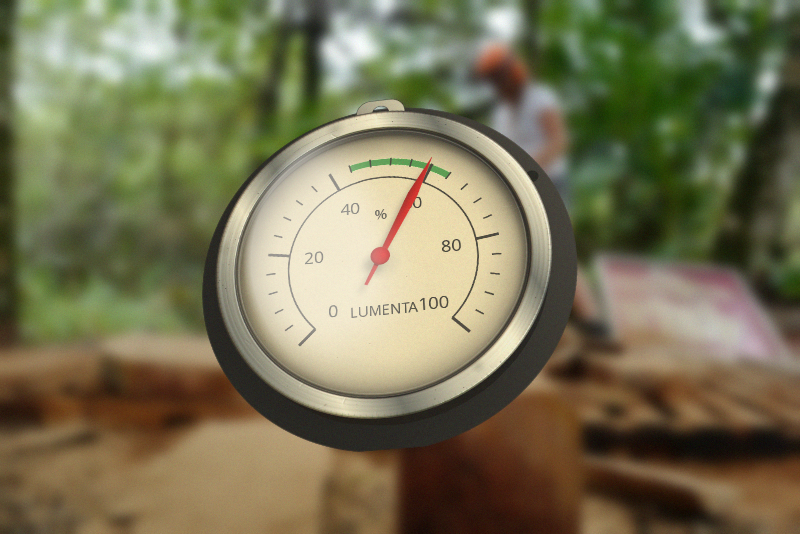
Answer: 60 (%)
